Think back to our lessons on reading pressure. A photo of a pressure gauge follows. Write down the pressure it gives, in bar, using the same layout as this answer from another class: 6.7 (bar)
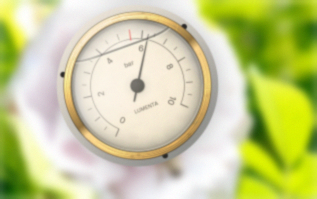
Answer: 6.25 (bar)
